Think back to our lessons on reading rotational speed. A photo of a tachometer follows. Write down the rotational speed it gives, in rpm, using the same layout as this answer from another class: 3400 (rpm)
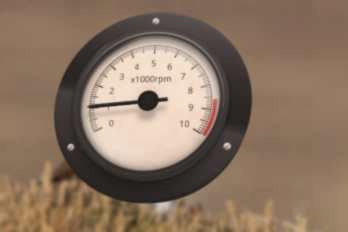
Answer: 1000 (rpm)
